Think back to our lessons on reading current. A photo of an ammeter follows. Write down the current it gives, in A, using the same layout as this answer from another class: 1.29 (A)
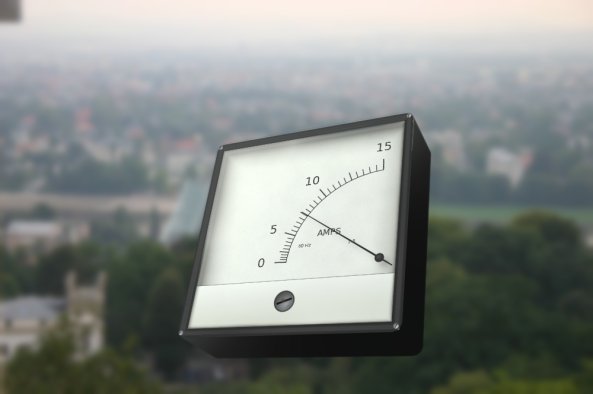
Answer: 7.5 (A)
